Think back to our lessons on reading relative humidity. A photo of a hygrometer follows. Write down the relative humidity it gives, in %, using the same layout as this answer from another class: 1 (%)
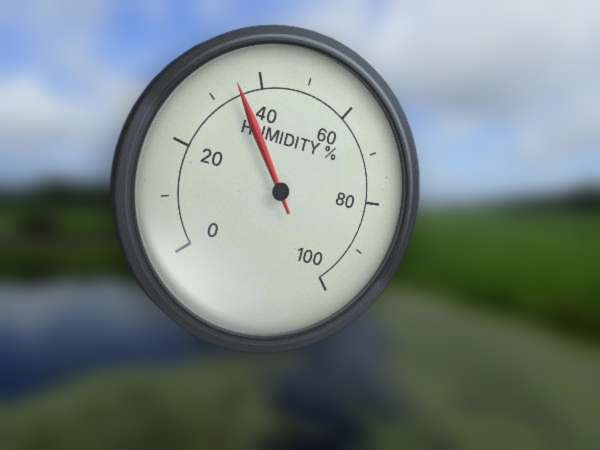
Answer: 35 (%)
